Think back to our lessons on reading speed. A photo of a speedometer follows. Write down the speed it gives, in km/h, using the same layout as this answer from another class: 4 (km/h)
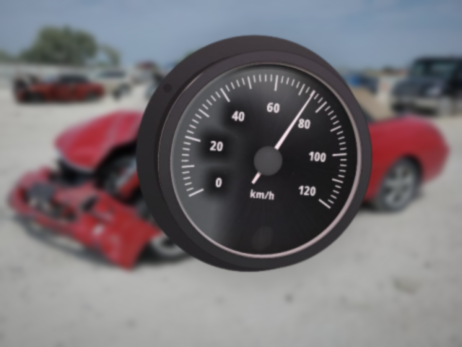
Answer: 74 (km/h)
